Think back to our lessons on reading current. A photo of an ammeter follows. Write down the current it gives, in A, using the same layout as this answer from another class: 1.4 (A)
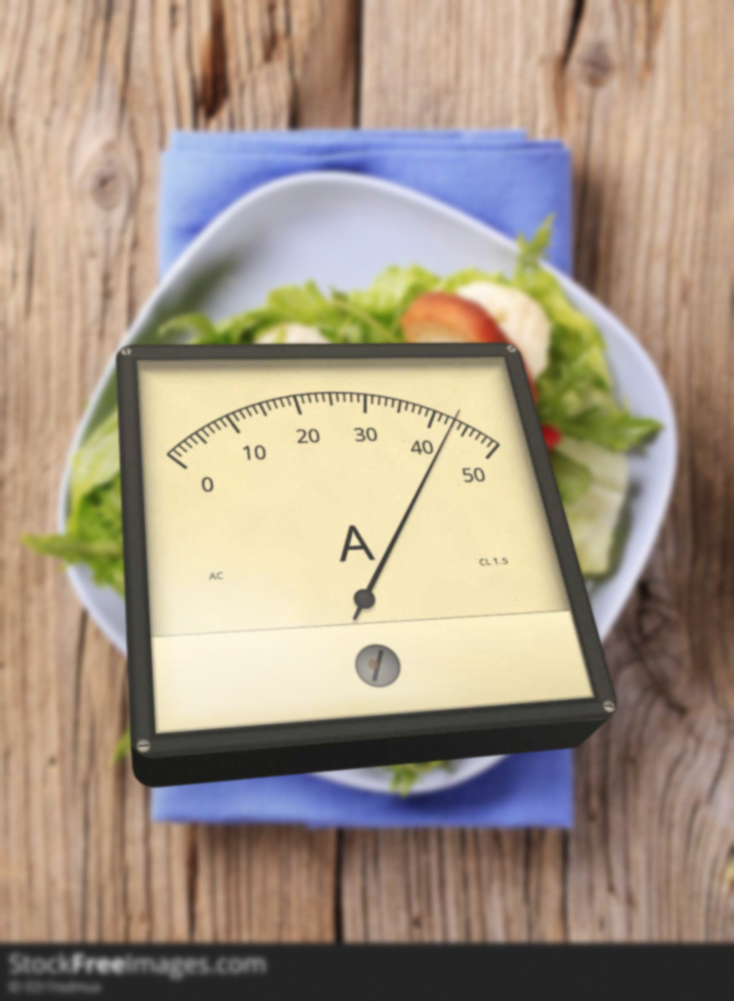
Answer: 43 (A)
